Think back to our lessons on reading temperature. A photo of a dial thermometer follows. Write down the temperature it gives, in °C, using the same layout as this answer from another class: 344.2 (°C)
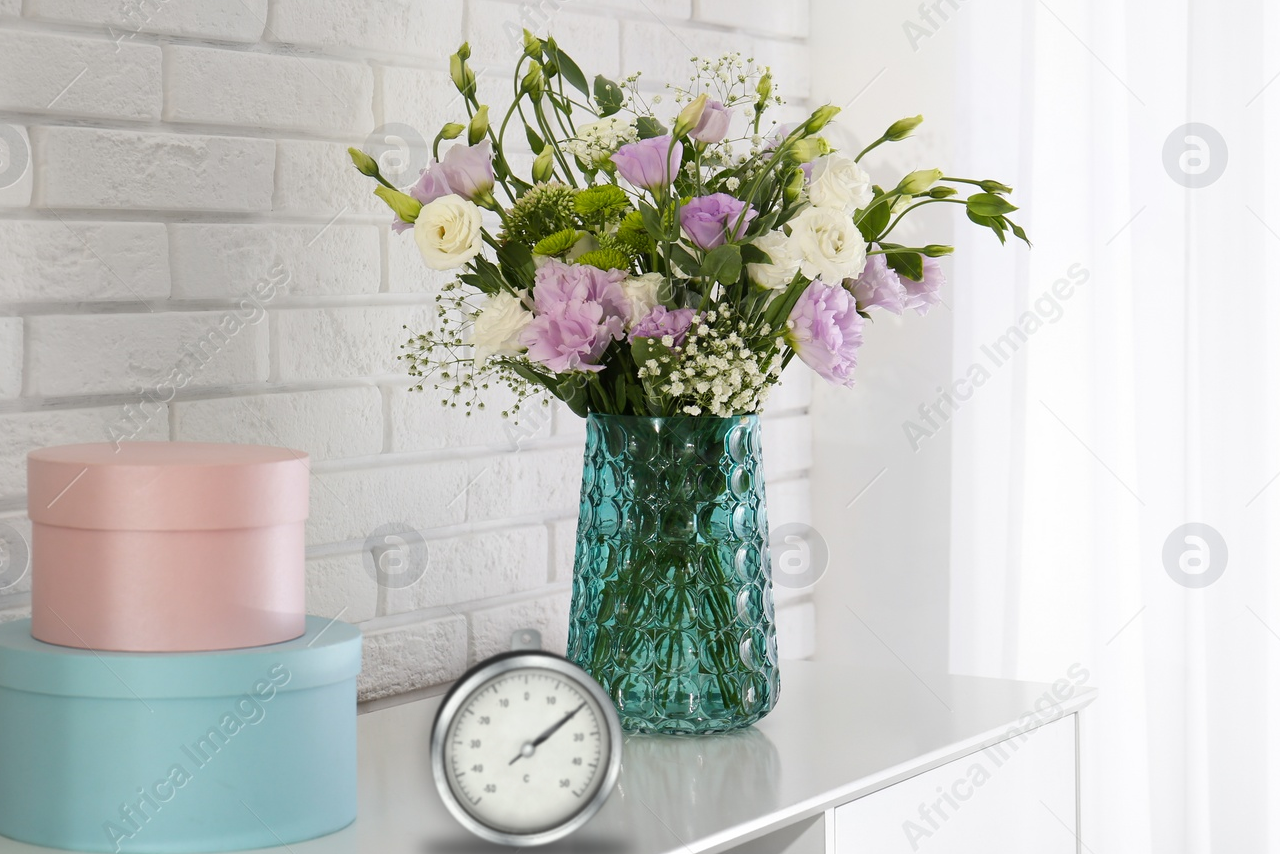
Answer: 20 (°C)
